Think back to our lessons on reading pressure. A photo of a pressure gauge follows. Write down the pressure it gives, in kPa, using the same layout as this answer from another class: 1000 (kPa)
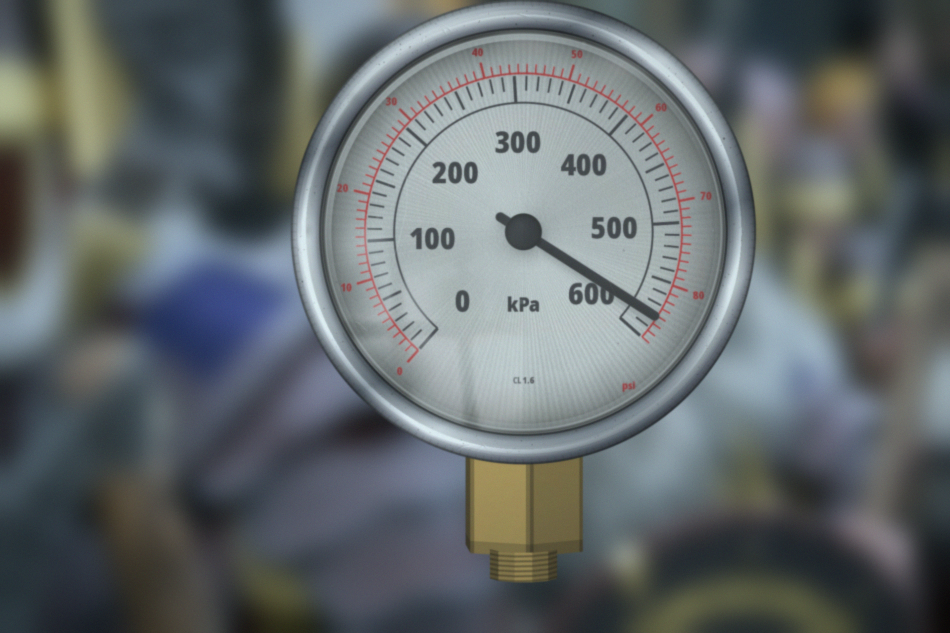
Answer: 580 (kPa)
